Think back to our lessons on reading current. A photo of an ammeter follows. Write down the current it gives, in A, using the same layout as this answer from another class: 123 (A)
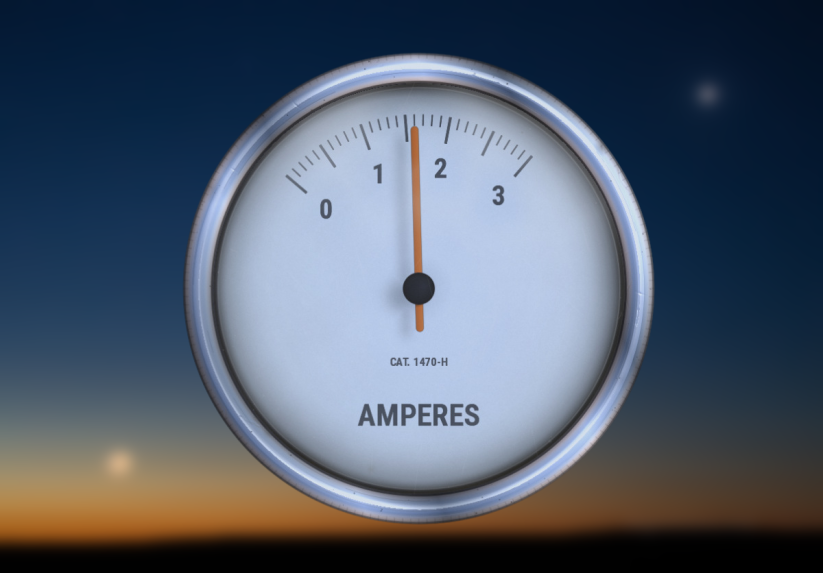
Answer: 1.6 (A)
